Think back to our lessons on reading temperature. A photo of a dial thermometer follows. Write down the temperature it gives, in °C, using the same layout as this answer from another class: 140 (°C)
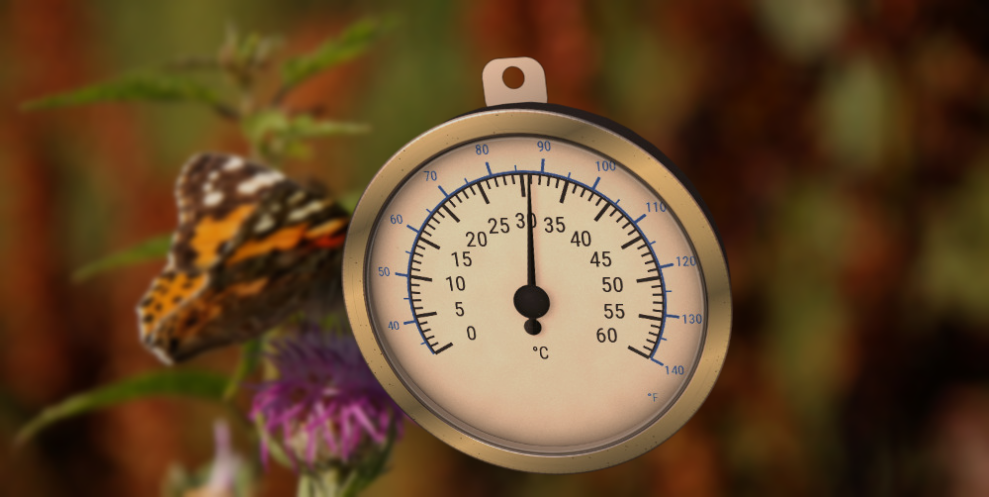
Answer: 31 (°C)
